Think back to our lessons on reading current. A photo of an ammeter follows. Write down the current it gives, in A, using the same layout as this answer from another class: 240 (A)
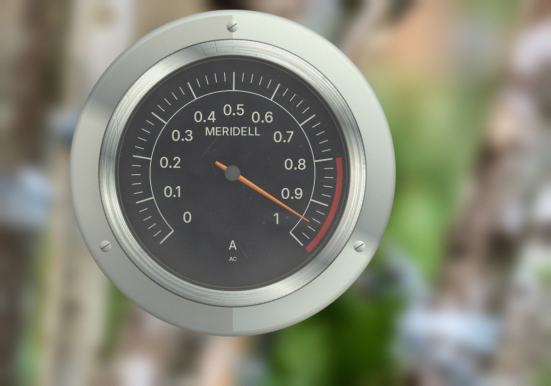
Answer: 0.95 (A)
